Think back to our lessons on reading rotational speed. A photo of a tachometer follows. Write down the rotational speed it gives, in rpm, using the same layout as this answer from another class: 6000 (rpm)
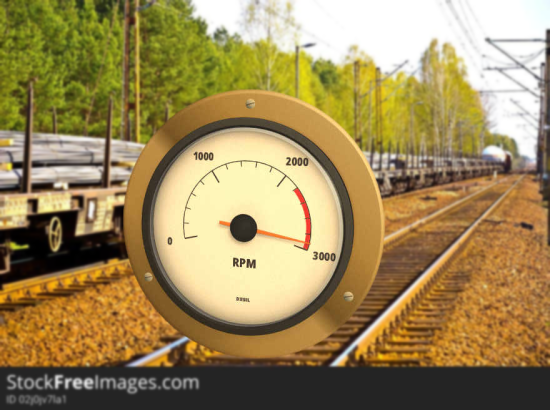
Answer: 2900 (rpm)
